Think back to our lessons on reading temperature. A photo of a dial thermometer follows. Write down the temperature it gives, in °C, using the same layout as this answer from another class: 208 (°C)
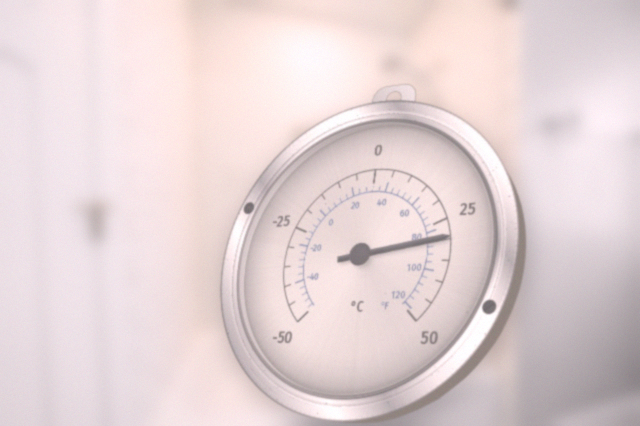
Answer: 30 (°C)
